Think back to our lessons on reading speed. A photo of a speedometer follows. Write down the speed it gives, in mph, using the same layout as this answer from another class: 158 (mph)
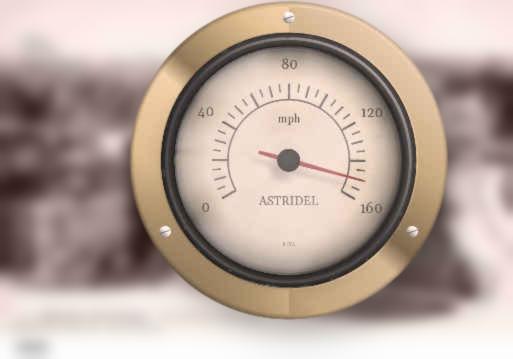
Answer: 150 (mph)
